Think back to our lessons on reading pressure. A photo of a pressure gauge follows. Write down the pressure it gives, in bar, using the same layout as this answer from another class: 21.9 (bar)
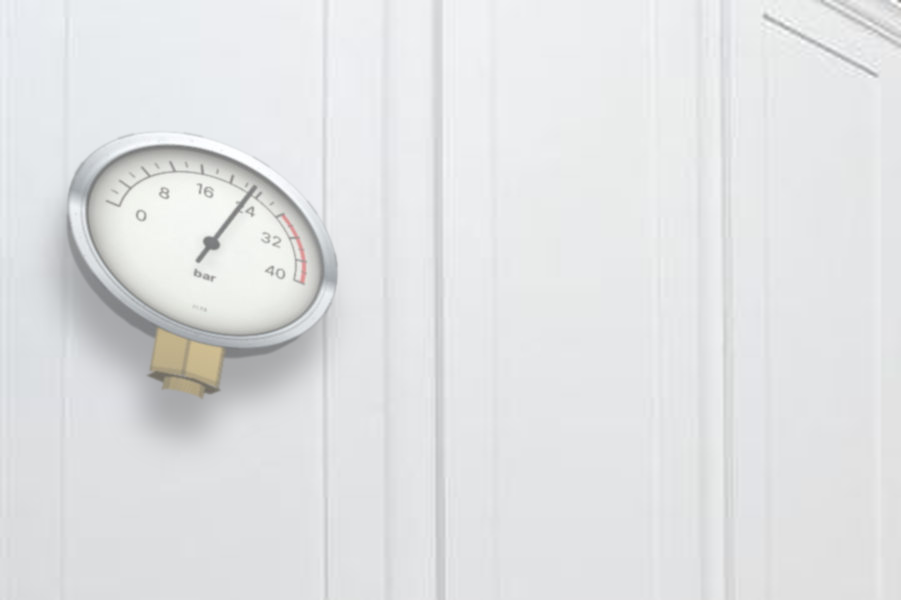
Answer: 23 (bar)
